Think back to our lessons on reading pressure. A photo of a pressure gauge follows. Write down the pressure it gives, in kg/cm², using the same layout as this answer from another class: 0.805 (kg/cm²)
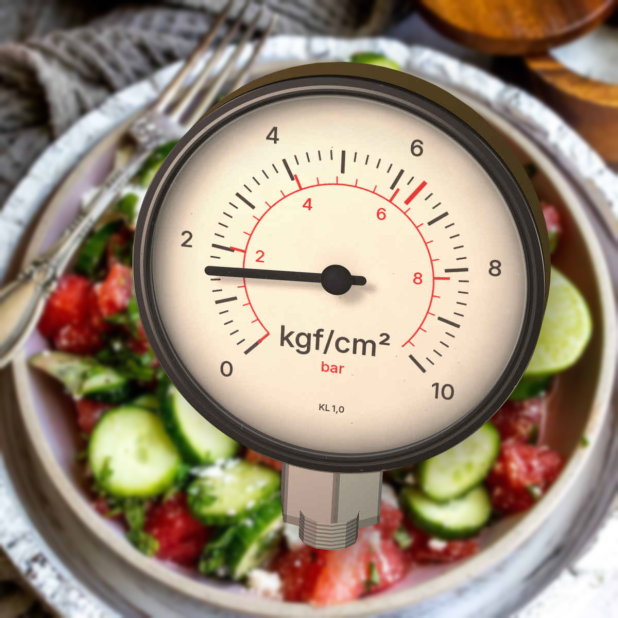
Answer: 1.6 (kg/cm²)
